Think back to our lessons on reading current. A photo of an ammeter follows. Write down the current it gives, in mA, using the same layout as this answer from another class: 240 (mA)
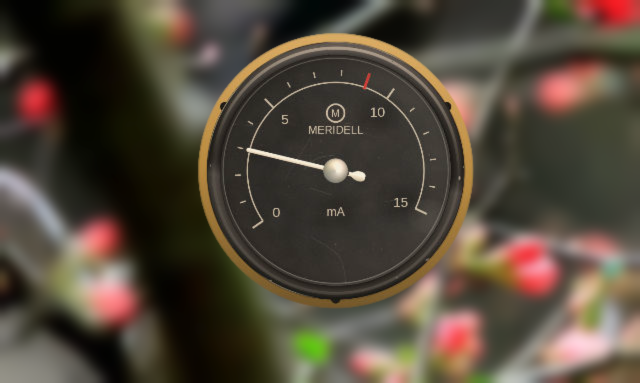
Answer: 3 (mA)
